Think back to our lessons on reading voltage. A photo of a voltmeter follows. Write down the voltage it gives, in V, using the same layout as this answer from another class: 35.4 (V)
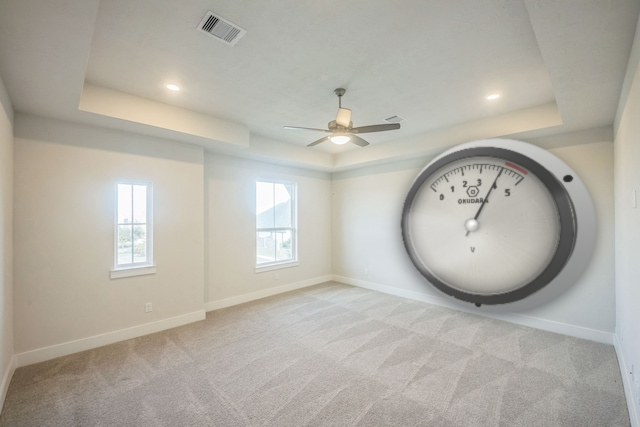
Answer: 4 (V)
